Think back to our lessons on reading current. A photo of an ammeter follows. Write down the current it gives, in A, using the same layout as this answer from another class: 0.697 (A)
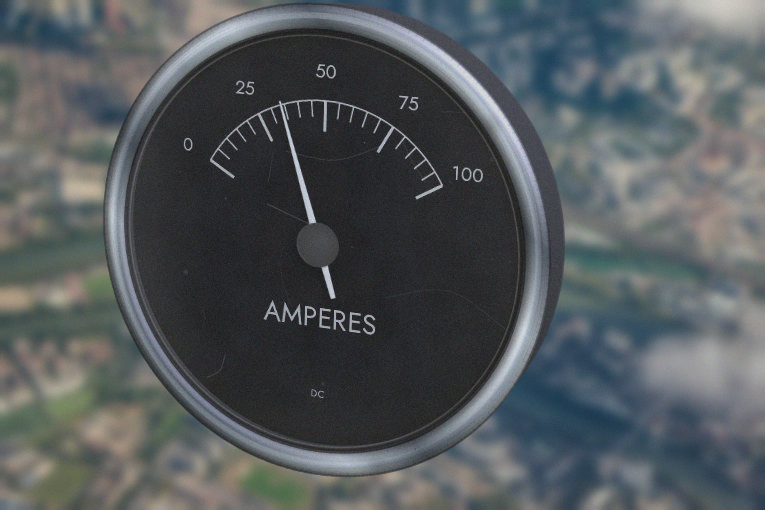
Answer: 35 (A)
